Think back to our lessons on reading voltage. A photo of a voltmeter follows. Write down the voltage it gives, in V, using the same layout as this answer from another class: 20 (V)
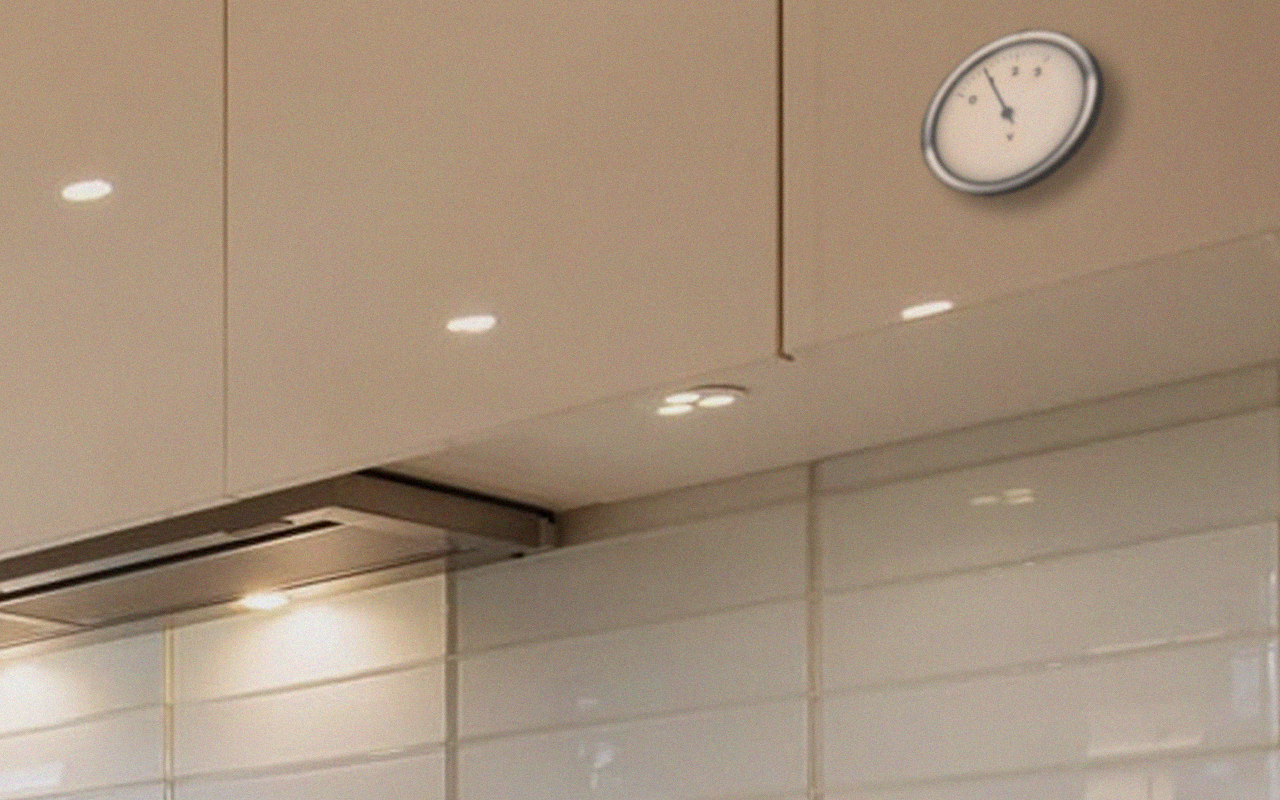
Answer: 1 (V)
